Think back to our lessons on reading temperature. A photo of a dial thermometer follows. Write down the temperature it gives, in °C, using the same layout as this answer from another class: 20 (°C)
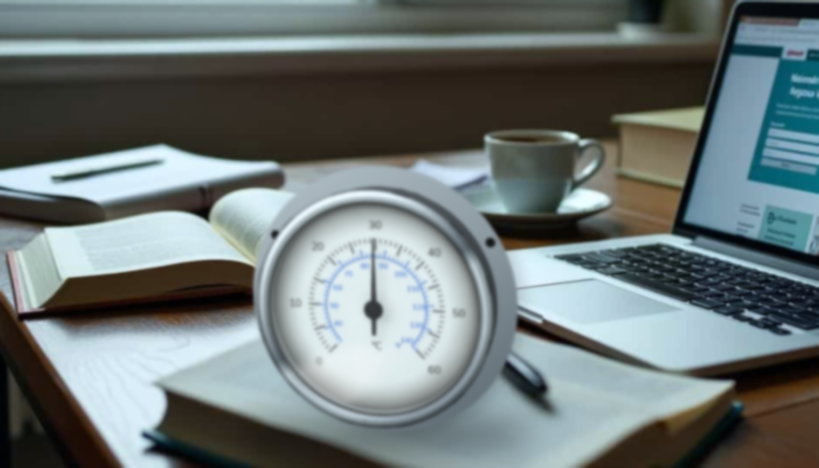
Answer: 30 (°C)
